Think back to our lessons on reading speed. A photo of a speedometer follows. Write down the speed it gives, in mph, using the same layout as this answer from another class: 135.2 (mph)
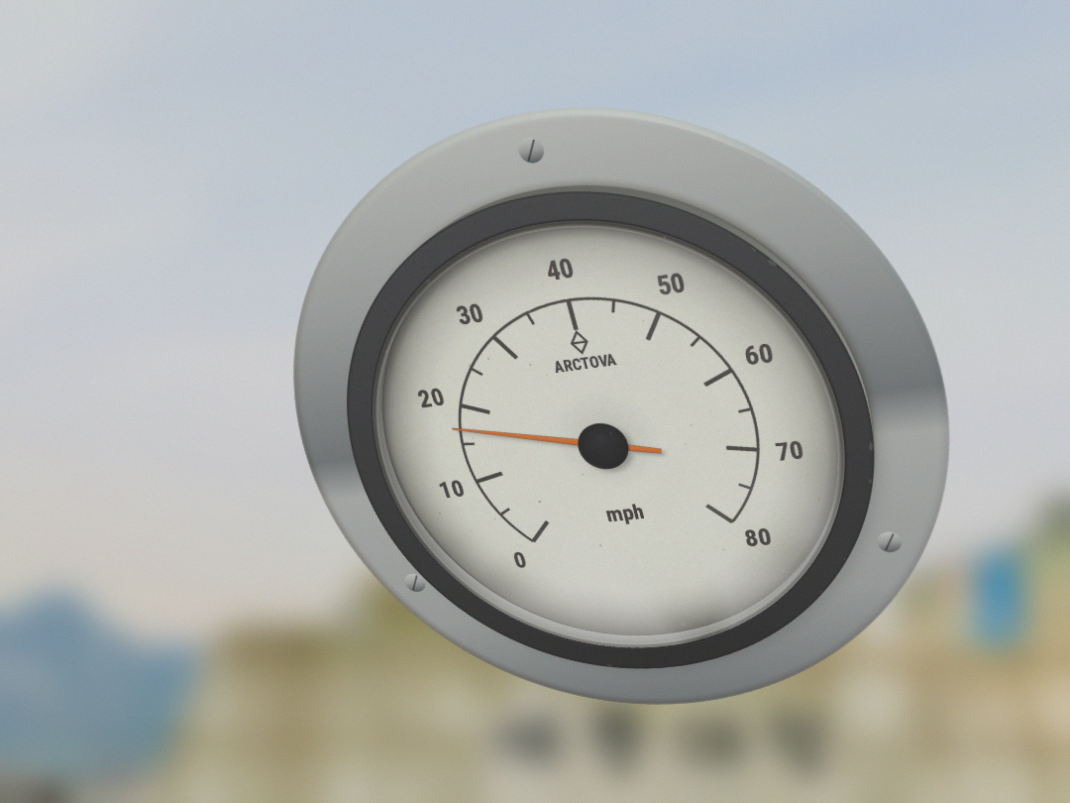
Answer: 17.5 (mph)
